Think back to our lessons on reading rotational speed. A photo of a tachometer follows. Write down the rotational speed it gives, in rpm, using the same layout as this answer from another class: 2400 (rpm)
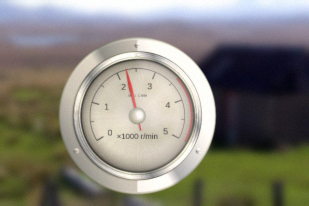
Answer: 2250 (rpm)
